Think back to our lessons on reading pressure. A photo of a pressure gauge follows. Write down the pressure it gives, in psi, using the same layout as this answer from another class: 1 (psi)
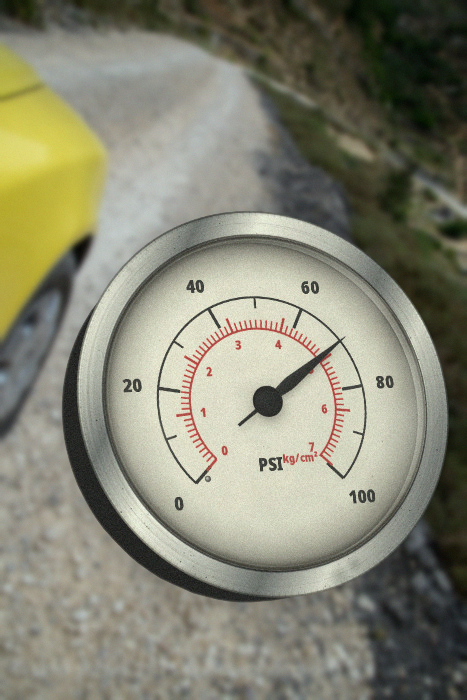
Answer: 70 (psi)
